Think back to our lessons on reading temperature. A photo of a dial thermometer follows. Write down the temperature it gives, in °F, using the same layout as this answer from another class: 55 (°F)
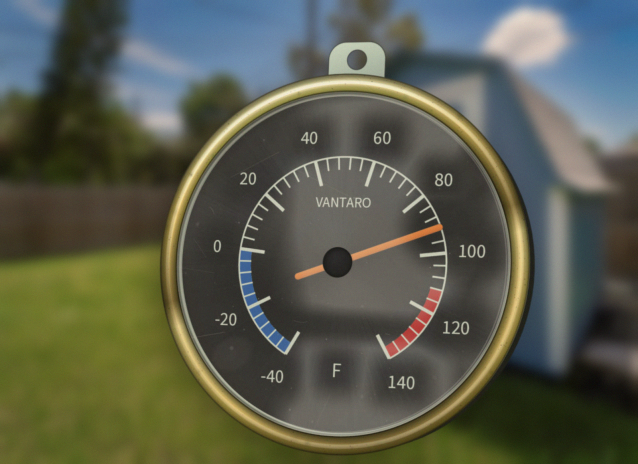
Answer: 92 (°F)
